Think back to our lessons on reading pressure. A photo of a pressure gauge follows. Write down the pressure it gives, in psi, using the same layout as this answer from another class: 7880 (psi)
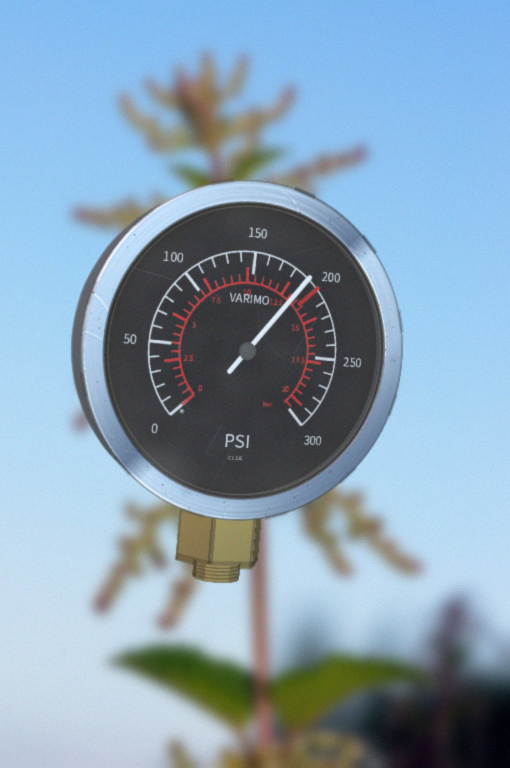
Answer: 190 (psi)
